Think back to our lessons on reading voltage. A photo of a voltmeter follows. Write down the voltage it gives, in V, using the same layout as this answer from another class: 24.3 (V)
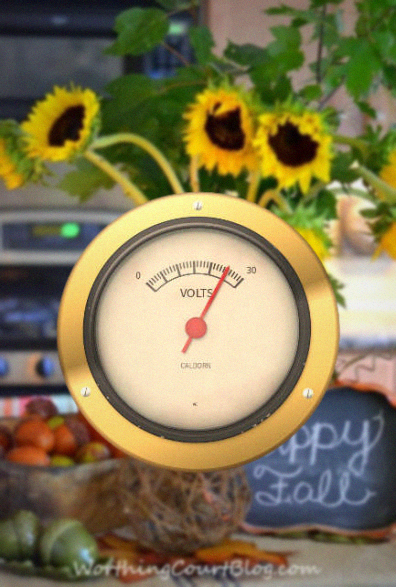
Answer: 25 (V)
